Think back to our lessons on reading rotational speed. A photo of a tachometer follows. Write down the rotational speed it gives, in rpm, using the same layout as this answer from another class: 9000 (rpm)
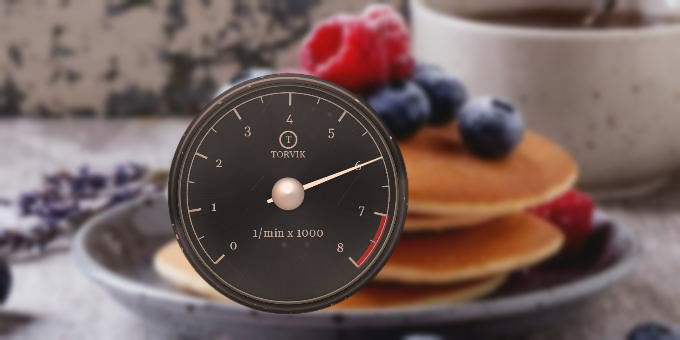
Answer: 6000 (rpm)
